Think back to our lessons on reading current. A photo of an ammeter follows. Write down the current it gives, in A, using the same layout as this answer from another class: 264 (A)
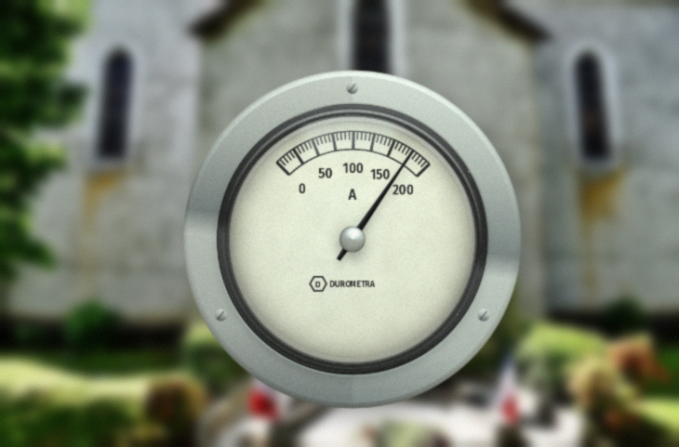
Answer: 175 (A)
